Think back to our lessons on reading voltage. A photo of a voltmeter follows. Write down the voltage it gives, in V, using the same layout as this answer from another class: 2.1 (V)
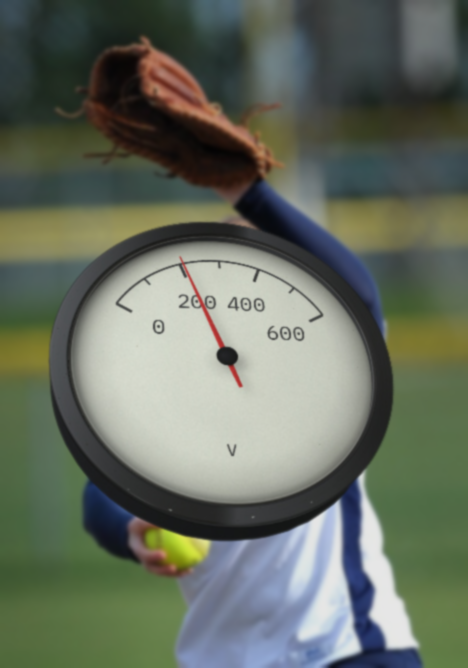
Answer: 200 (V)
